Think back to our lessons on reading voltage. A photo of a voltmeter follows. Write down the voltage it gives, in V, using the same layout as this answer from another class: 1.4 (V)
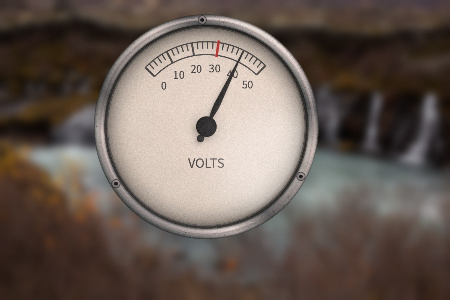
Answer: 40 (V)
